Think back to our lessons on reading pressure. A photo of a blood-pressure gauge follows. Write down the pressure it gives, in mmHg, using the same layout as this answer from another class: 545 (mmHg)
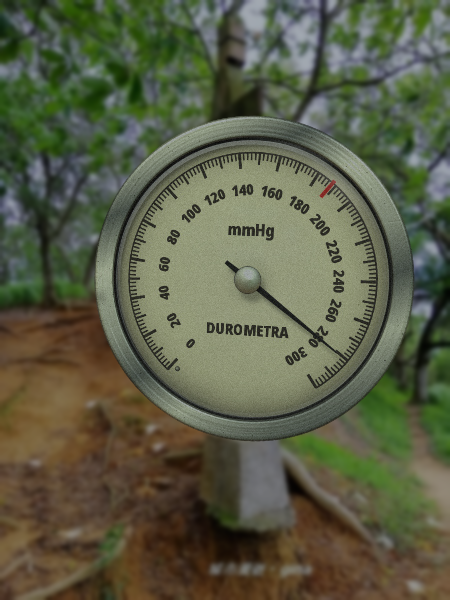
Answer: 280 (mmHg)
